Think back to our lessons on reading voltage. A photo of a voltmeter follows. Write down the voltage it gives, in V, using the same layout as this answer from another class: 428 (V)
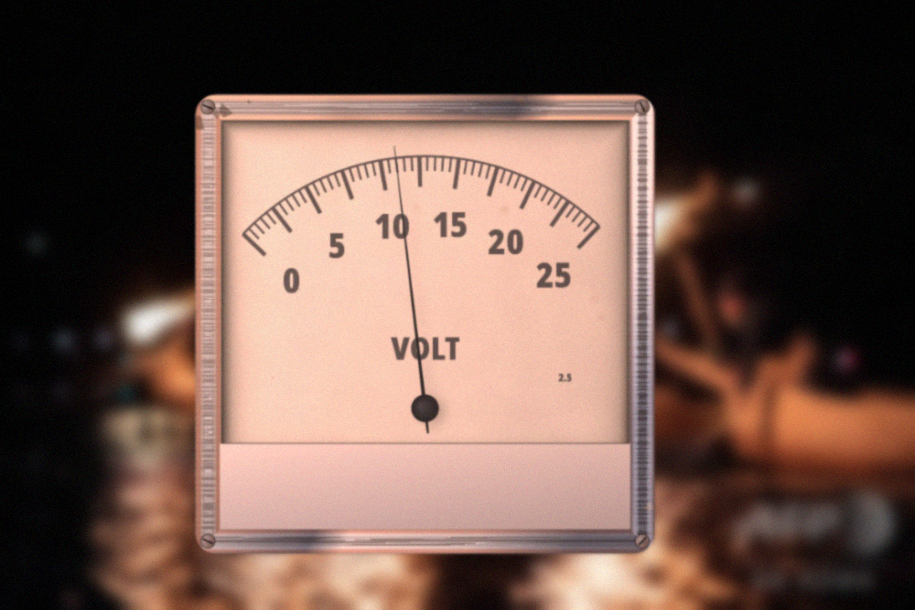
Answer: 11 (V)
